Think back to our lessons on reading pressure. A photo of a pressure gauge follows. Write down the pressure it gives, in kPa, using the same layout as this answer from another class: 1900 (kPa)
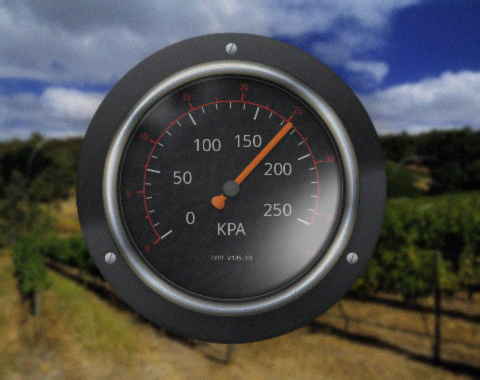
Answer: 175 (kPa)
